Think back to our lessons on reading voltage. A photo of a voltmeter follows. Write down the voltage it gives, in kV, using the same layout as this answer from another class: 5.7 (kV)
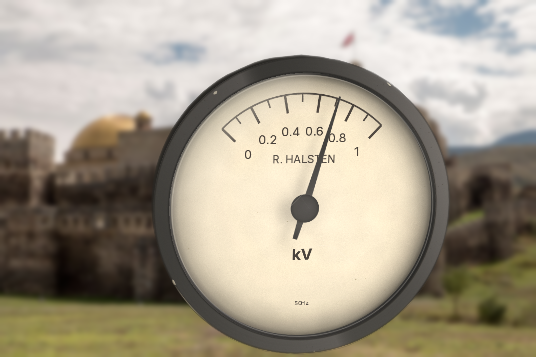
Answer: 0.7 (kV)
